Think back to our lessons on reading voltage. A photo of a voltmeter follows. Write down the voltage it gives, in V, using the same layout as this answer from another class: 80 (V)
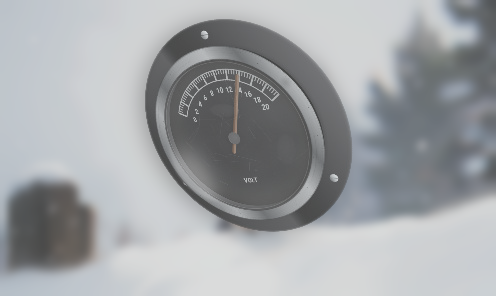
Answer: 14 (V)
